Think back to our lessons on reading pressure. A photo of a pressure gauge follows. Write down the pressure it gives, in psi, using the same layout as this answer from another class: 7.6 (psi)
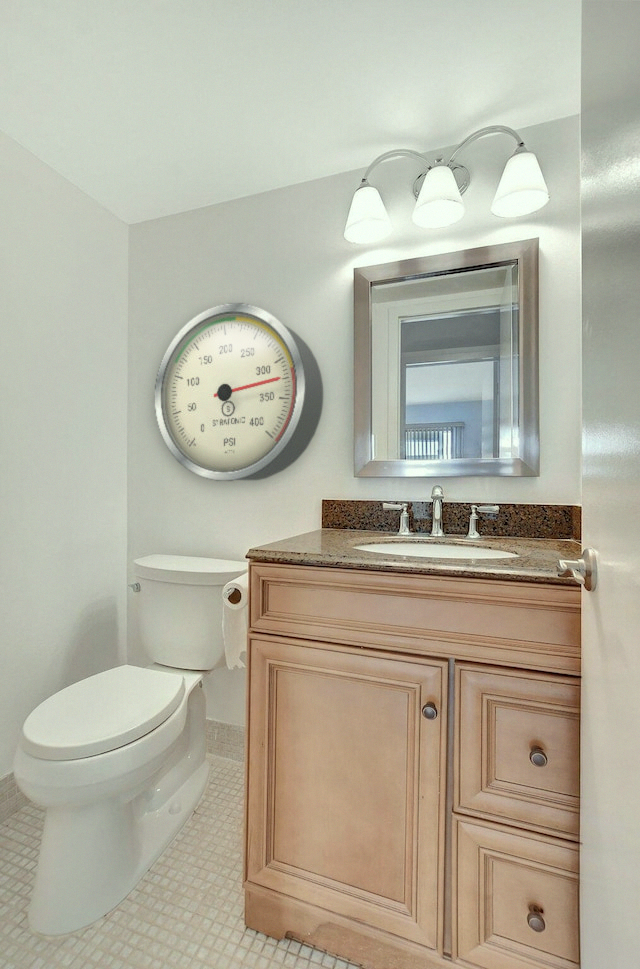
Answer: 325 (psi)
